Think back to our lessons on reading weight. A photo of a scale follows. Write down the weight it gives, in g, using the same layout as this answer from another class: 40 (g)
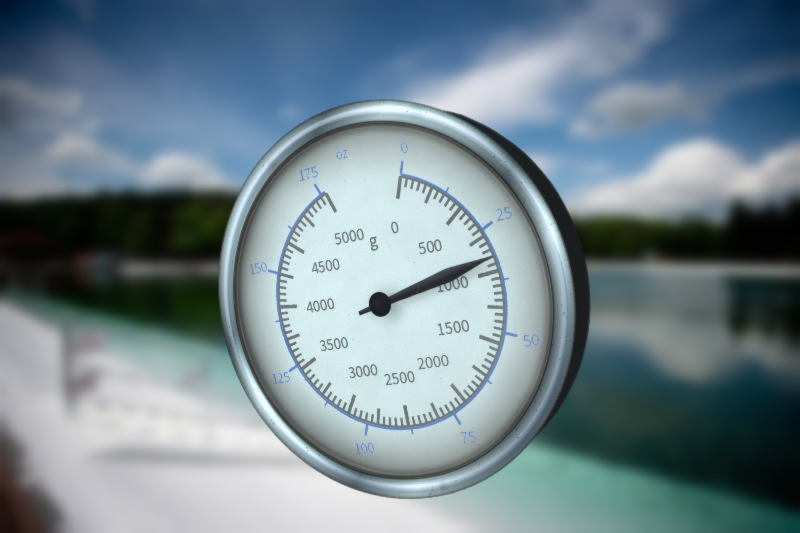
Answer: 900 (g)
